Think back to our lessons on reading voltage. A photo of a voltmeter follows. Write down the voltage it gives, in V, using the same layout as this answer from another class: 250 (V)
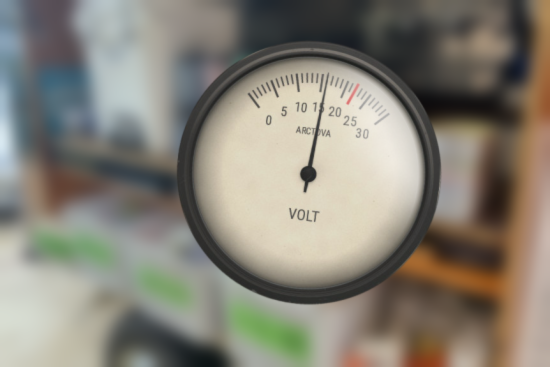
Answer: 16 (V)
